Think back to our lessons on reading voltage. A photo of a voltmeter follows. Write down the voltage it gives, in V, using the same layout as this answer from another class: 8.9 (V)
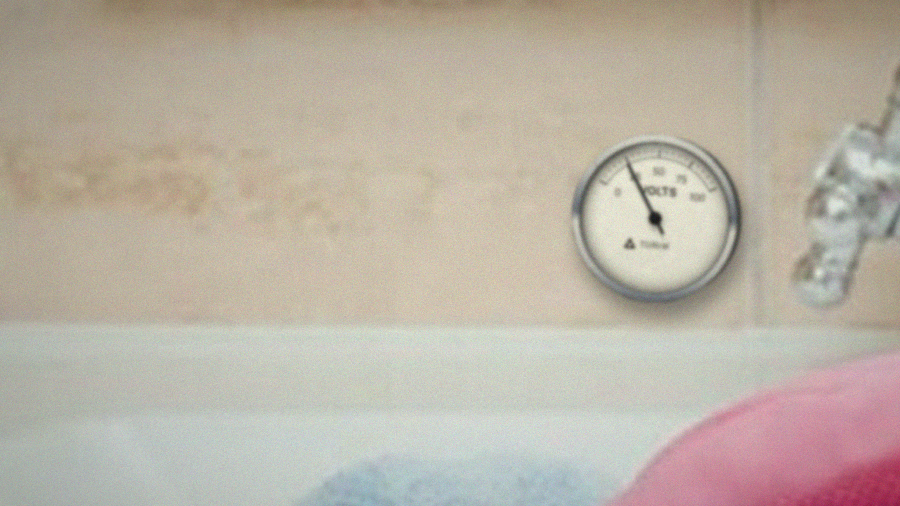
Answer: 25 (V)
